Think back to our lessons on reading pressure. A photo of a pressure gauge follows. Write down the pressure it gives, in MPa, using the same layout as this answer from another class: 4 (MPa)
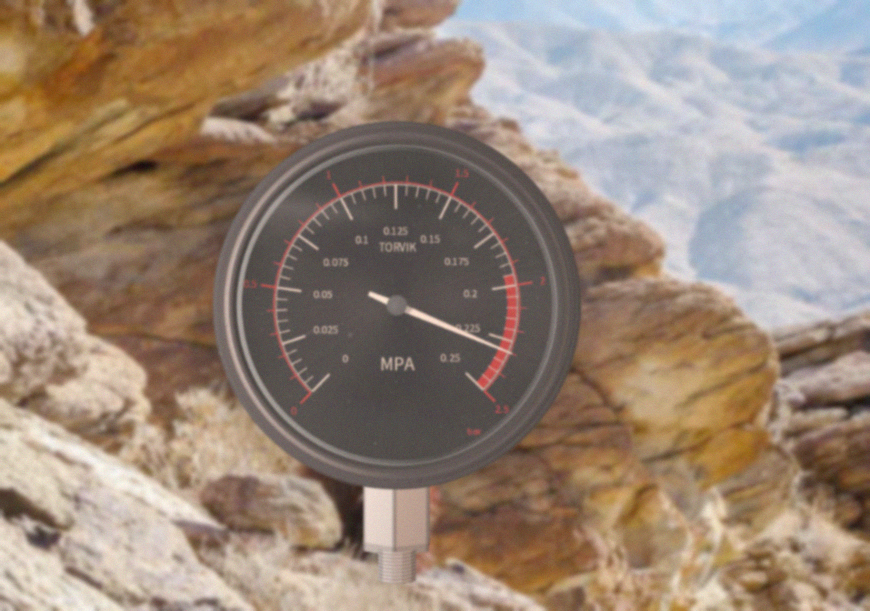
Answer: 0.23 (MPa)
